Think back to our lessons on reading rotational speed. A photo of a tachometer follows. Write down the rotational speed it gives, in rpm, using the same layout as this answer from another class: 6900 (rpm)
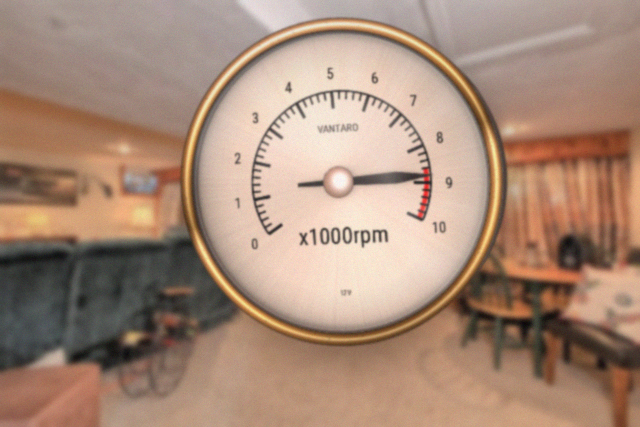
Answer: 8800 (rpm)
